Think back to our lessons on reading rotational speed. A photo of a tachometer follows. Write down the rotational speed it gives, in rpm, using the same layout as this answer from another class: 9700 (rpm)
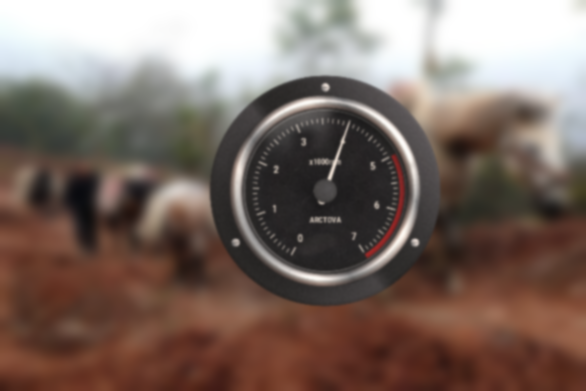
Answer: 4000 (rpm)
